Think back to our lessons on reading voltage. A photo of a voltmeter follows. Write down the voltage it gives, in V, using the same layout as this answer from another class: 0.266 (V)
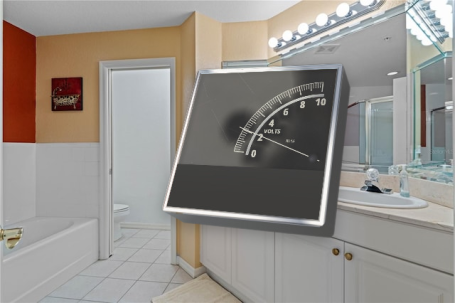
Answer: 2 (V)
